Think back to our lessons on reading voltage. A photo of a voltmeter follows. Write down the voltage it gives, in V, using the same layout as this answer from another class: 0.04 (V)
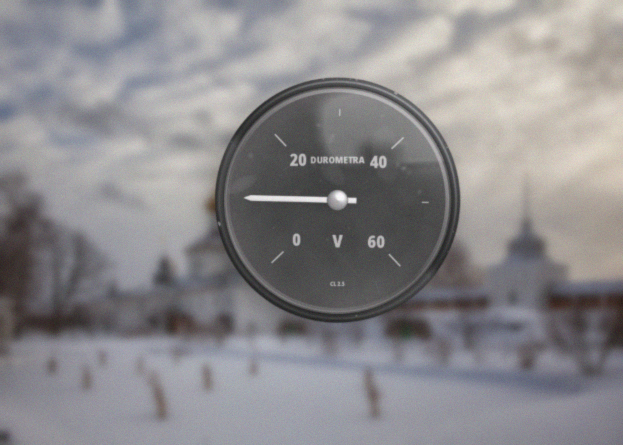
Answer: 10 (V)
